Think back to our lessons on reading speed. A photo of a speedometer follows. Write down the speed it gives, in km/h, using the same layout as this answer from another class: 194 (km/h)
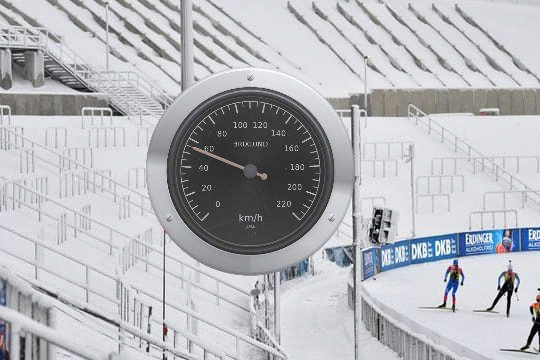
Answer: 55 (km/h)
